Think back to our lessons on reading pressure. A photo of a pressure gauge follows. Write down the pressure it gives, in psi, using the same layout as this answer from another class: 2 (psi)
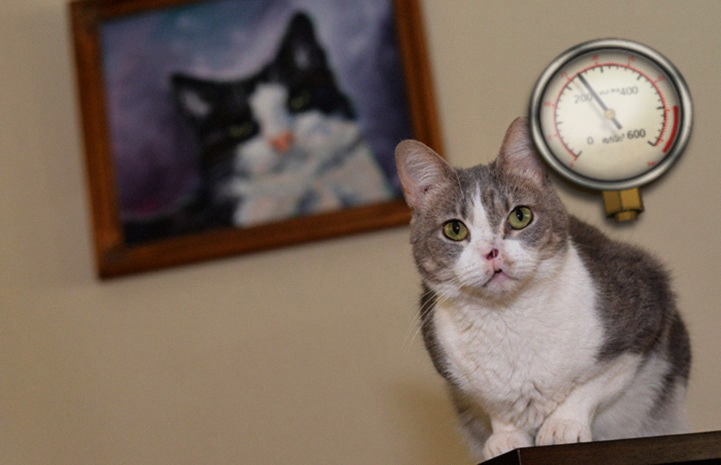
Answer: 240 (psi)
